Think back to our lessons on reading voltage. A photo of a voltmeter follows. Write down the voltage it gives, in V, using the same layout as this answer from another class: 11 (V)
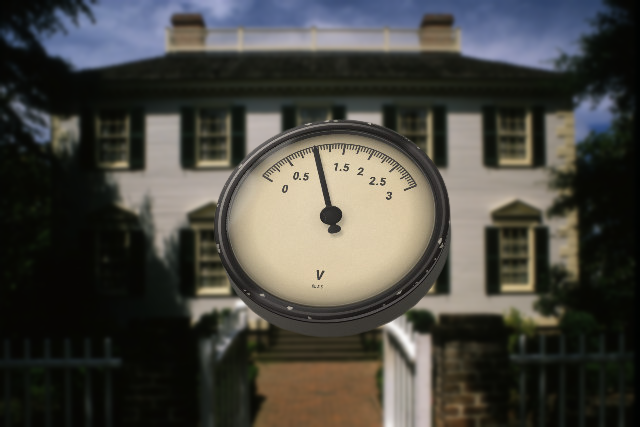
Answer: 1 (V)
